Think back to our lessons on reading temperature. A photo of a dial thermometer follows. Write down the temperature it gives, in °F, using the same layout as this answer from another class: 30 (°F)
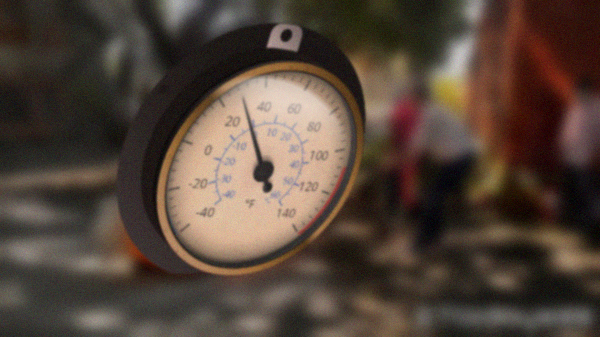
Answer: 28 (°F)
